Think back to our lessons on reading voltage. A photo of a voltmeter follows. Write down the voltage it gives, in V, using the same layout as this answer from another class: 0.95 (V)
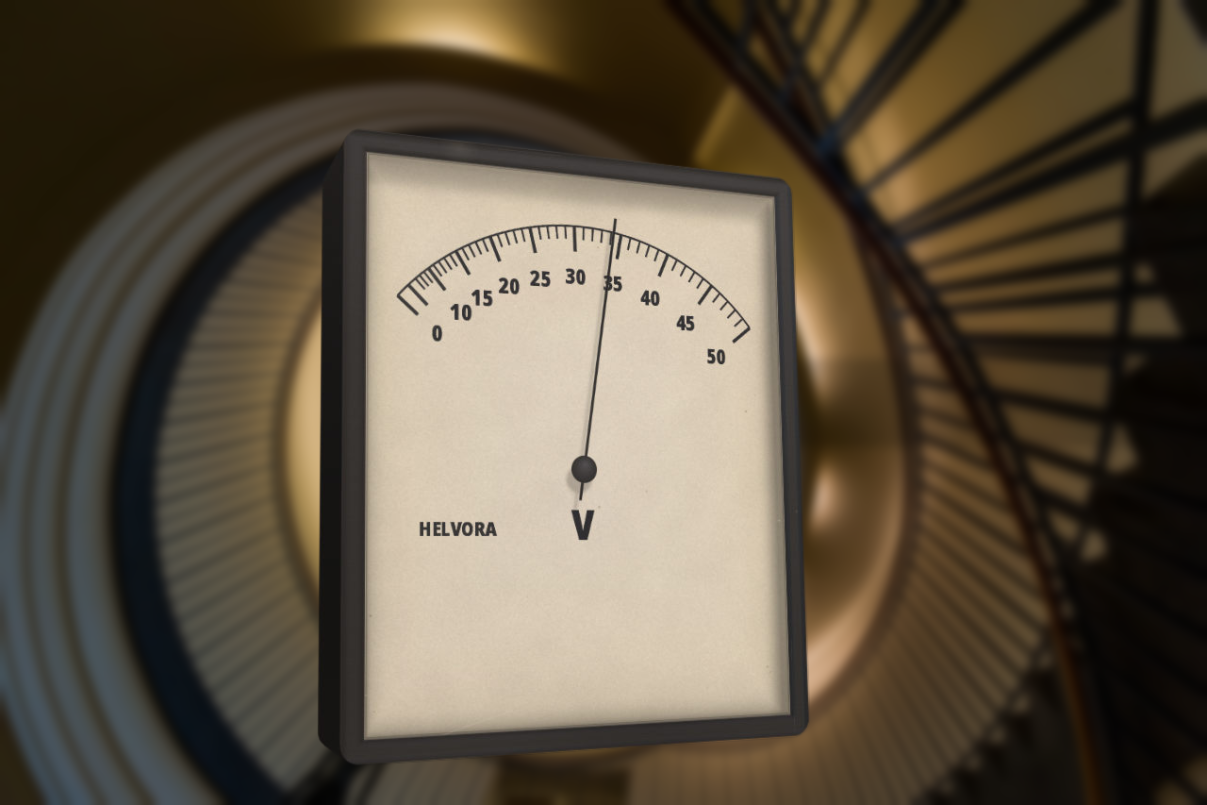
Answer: 34 (V)
